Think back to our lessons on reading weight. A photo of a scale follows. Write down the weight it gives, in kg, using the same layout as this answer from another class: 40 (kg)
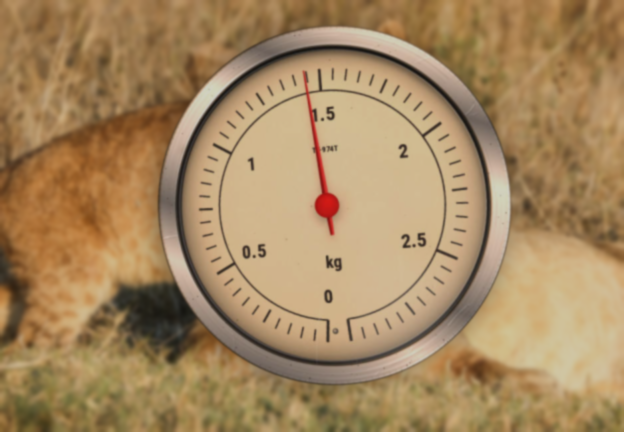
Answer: 1.45 (kg)
